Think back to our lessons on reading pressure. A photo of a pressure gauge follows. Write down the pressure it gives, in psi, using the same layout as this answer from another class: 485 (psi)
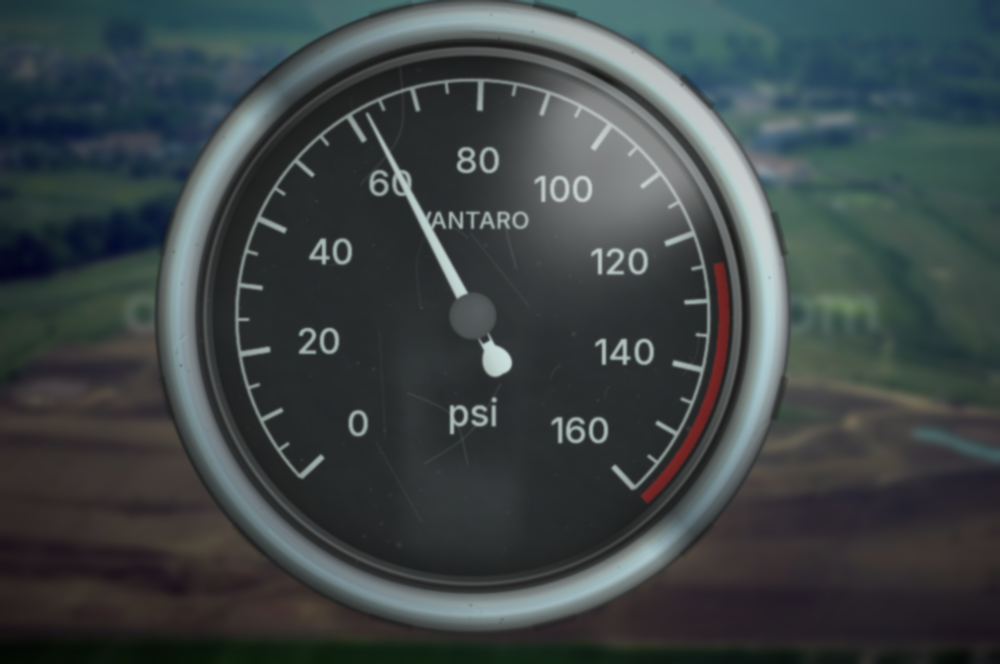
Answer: 62.5 (psi)
